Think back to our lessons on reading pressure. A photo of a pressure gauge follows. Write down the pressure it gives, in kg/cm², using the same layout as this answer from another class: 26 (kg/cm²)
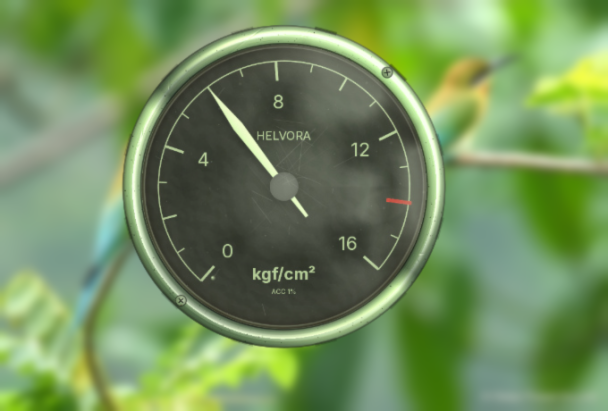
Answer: 6 (kg/cm²)
